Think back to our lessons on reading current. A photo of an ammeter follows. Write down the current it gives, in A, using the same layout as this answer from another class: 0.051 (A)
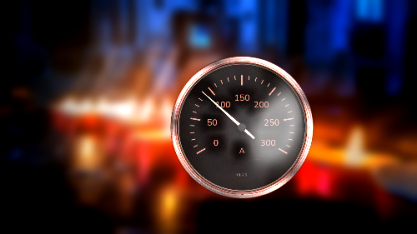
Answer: 90 (A)
